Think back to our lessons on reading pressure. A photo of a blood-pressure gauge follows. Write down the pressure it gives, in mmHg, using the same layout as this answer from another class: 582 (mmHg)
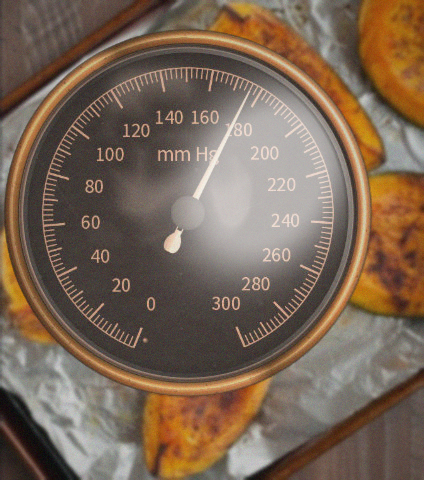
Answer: 176 (mmHg)
